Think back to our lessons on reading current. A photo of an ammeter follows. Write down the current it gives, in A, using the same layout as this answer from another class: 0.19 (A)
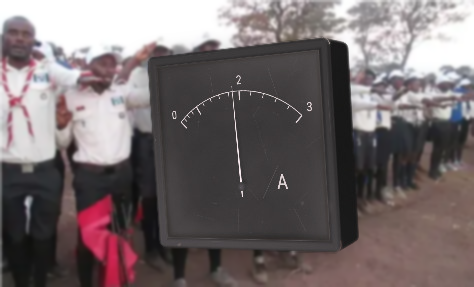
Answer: 1.9 (A)
